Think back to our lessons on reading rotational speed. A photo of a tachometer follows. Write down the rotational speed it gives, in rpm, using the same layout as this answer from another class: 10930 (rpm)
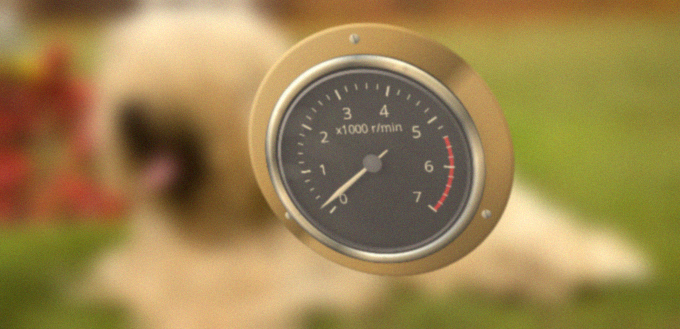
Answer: 200 (rpm)
